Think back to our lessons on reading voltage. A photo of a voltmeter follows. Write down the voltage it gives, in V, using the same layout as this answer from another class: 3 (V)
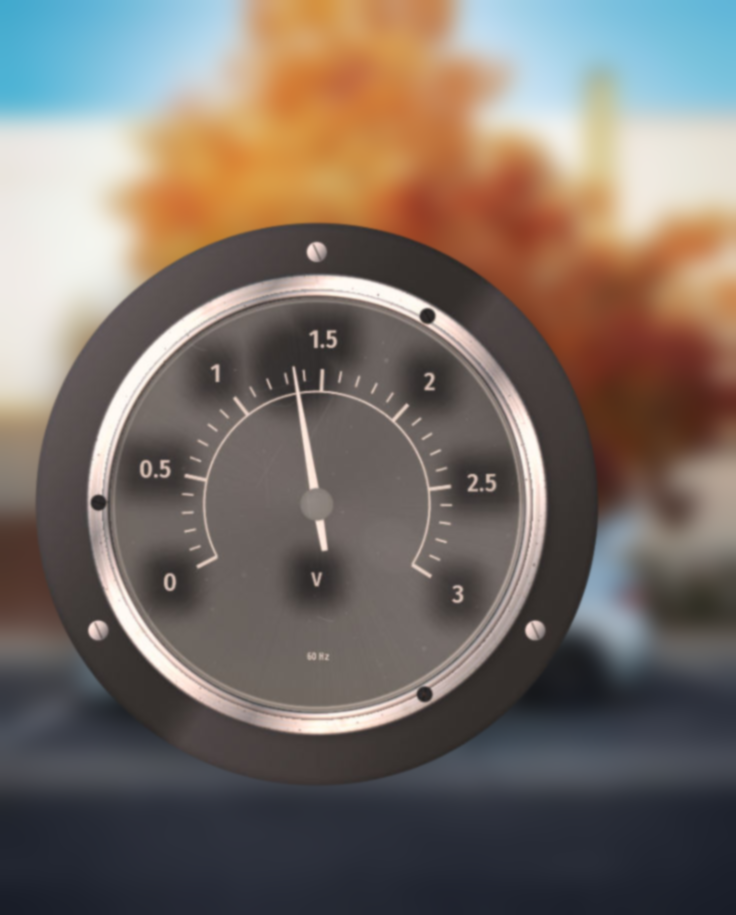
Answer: 1.35 (V)
